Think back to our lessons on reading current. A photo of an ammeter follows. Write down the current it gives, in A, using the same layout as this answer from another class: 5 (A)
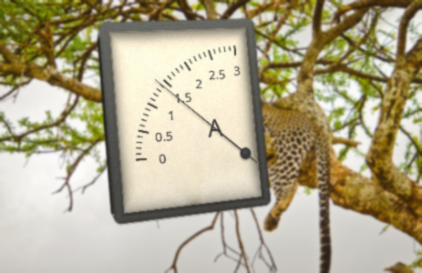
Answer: 1.4 (A)
